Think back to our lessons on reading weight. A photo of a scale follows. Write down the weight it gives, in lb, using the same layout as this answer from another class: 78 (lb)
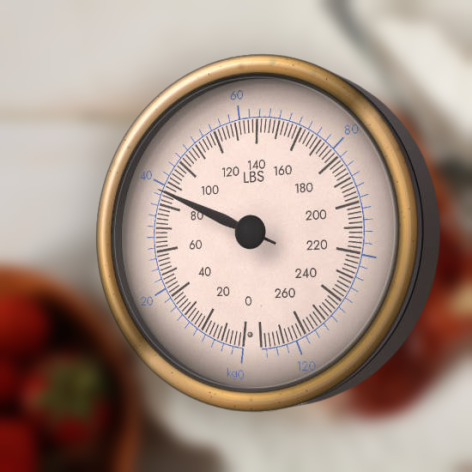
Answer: 86 (lb)
